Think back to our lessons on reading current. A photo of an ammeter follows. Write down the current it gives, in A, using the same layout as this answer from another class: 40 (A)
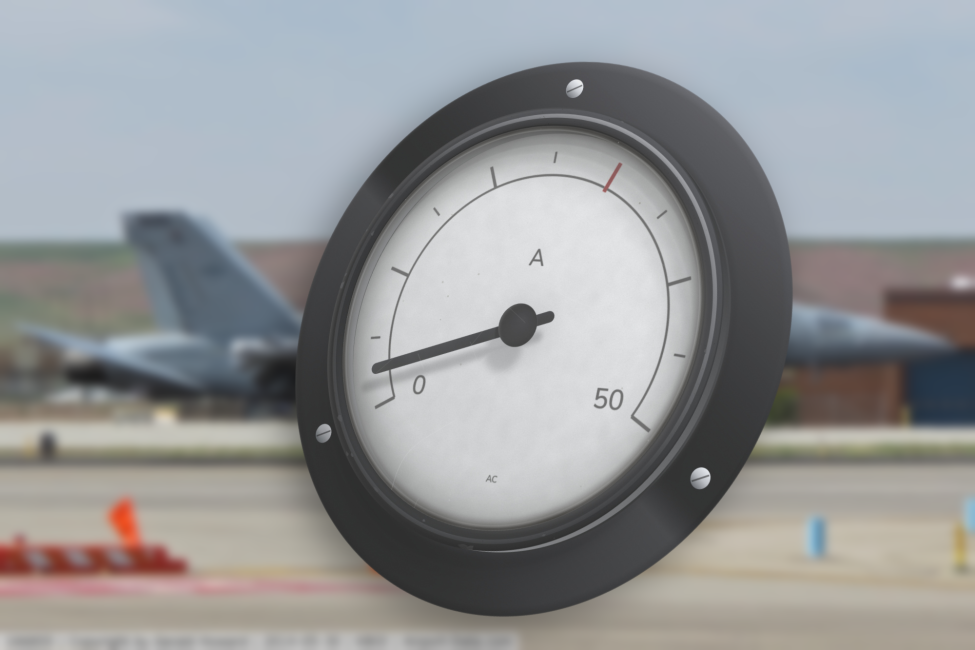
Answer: 2.5 (A)
